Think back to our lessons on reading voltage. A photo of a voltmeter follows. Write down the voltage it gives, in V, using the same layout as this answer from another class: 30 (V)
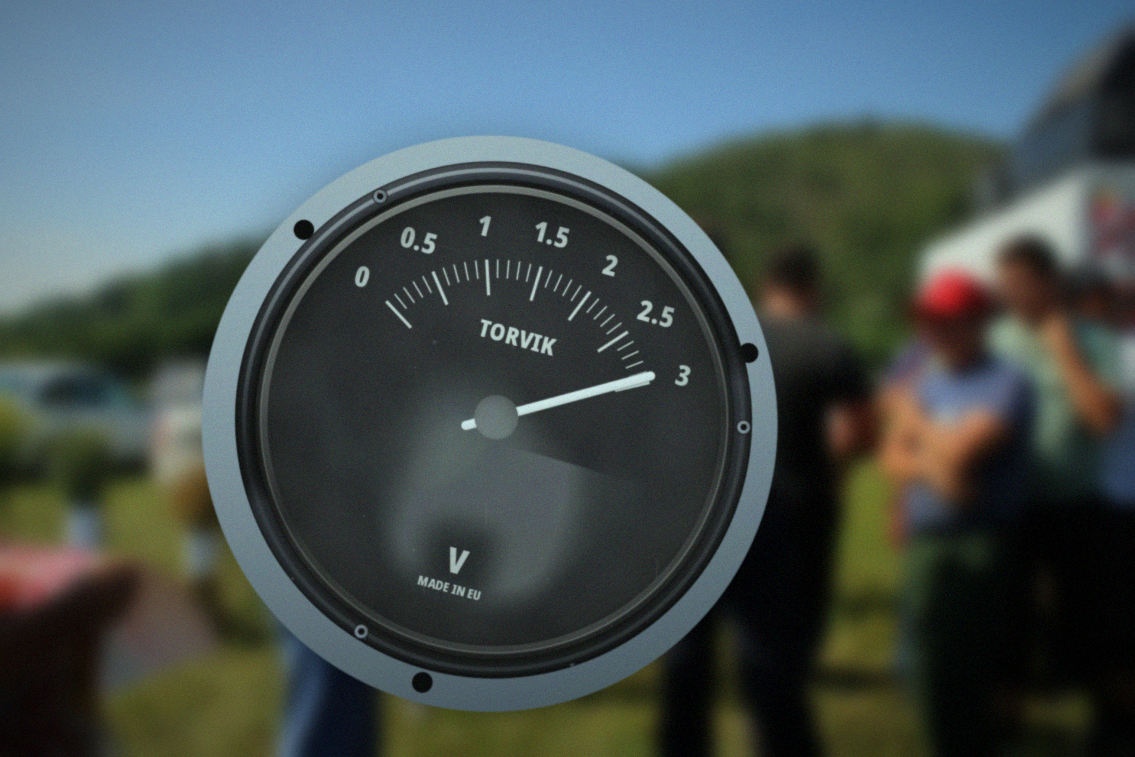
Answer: 2.95 (V)
